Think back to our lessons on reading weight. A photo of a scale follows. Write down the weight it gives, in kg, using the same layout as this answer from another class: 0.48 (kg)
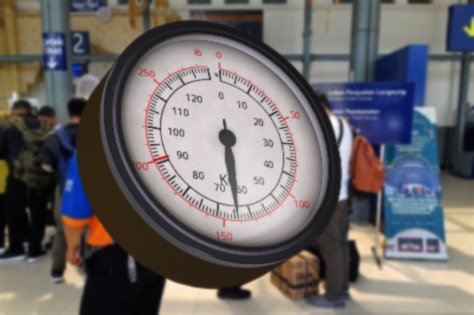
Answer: 65 (kg)
